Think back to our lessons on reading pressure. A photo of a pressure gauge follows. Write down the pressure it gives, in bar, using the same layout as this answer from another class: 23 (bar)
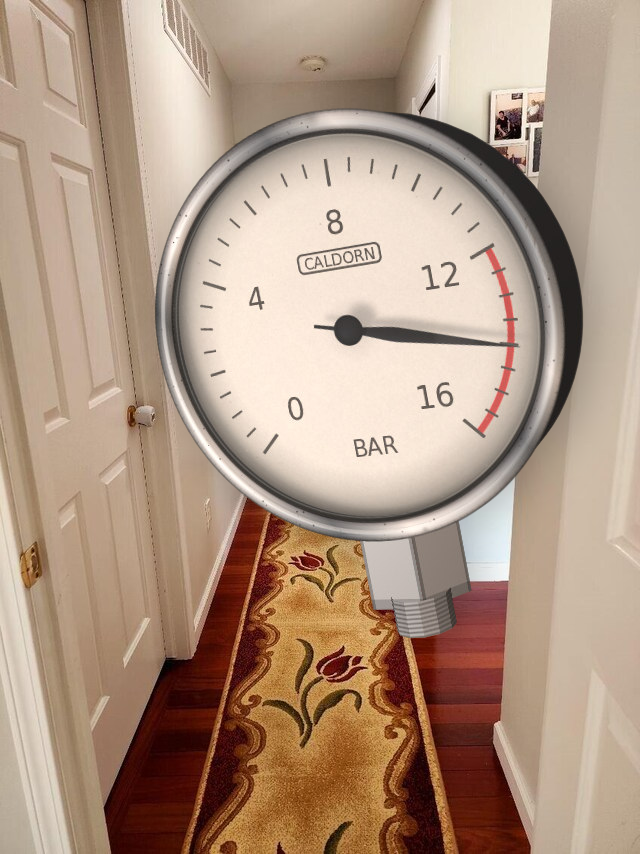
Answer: 14 (bar)
